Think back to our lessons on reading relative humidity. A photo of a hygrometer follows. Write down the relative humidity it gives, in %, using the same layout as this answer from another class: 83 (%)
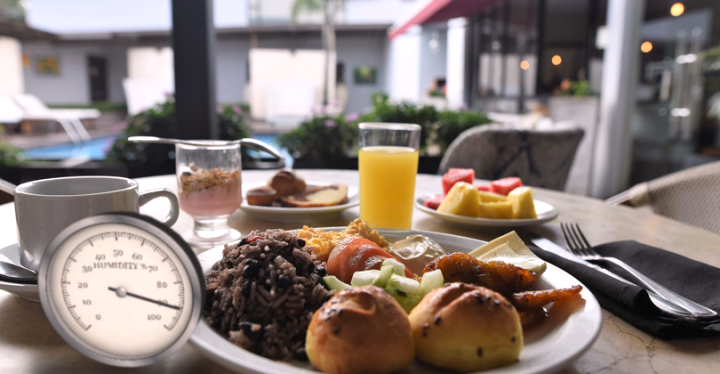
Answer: 90 (%)
